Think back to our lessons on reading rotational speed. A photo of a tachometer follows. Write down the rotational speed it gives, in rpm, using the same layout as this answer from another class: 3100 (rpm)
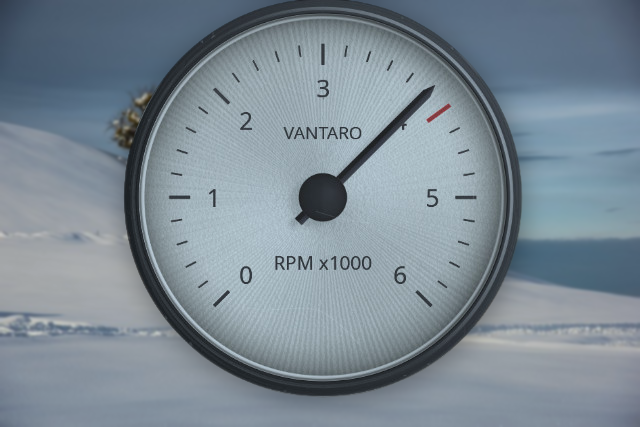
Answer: 4000 (rpm)
